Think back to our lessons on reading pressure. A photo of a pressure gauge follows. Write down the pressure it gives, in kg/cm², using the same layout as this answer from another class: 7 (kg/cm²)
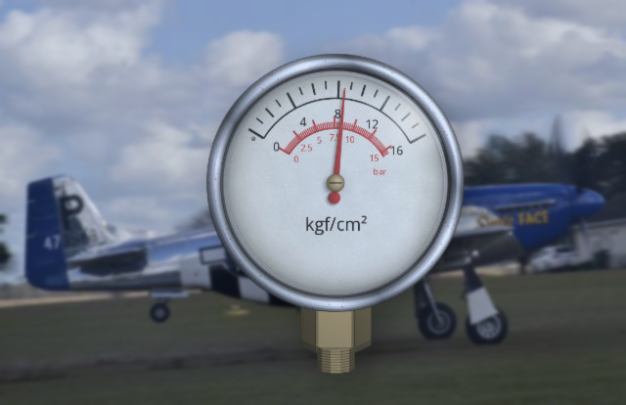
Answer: 8.5 (kg/cm²)
